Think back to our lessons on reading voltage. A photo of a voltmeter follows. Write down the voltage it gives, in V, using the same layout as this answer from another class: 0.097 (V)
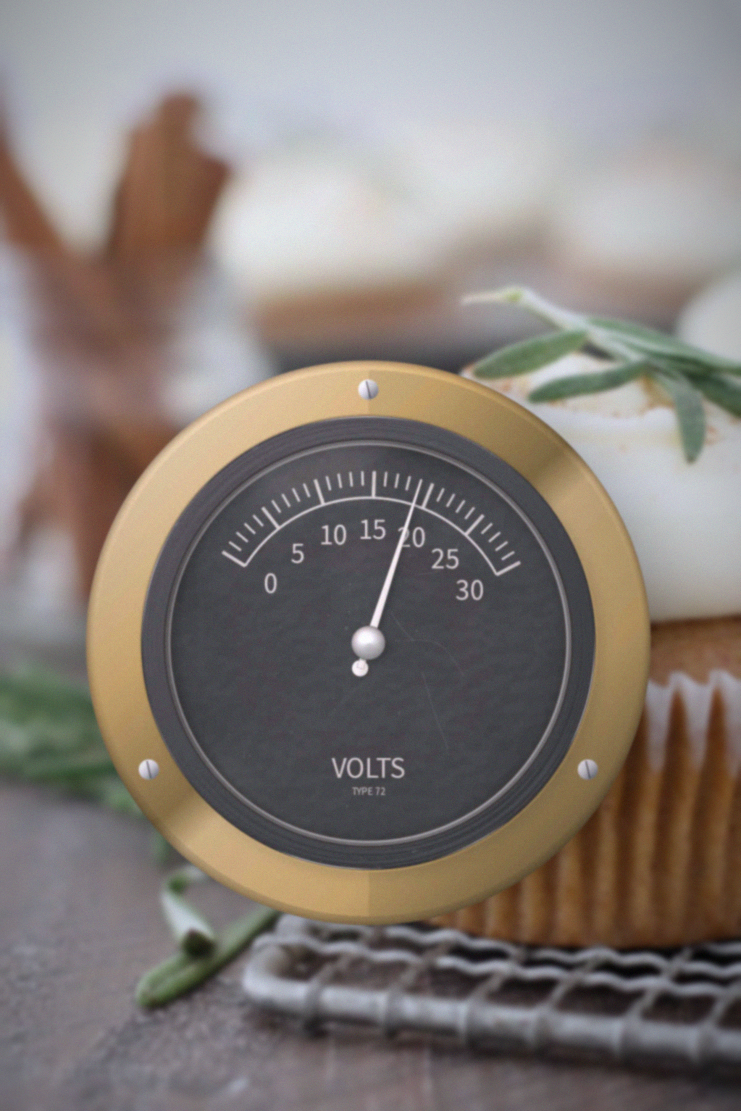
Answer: 19 (V)
